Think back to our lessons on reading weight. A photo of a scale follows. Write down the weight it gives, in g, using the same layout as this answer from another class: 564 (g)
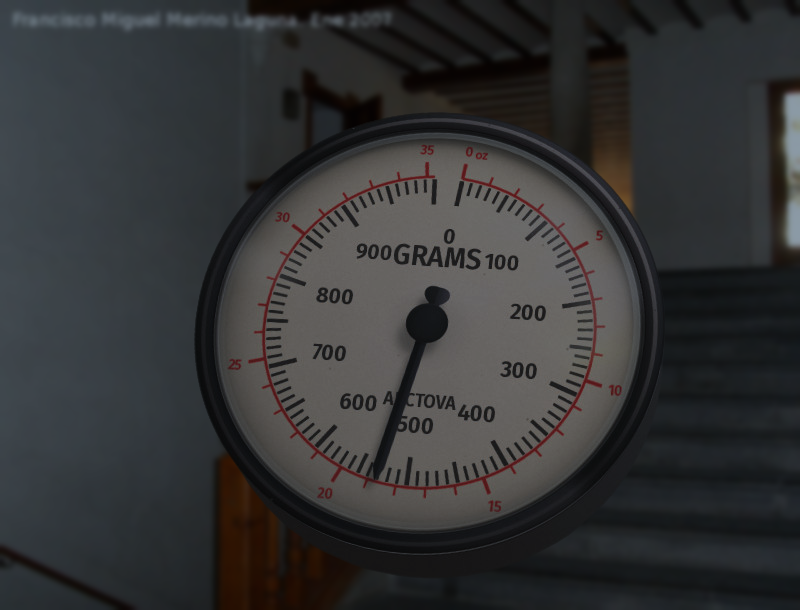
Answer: 530 (g)
